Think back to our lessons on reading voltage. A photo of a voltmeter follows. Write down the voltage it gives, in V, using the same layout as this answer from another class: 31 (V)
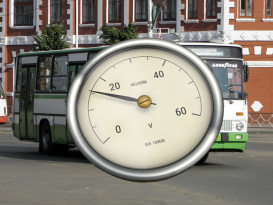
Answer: 15 (V)
